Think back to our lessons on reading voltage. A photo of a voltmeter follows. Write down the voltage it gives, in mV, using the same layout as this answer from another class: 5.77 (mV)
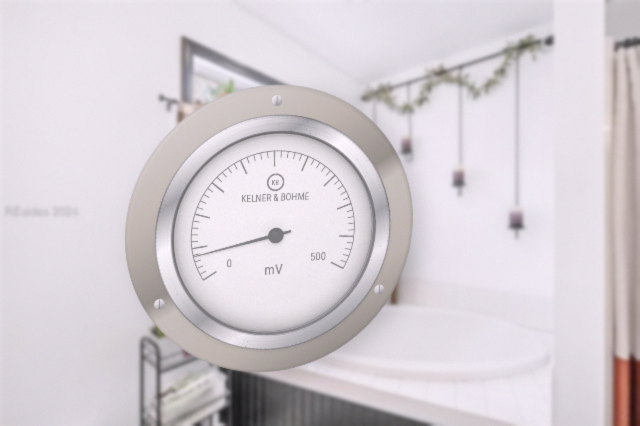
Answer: 40 (mV)
